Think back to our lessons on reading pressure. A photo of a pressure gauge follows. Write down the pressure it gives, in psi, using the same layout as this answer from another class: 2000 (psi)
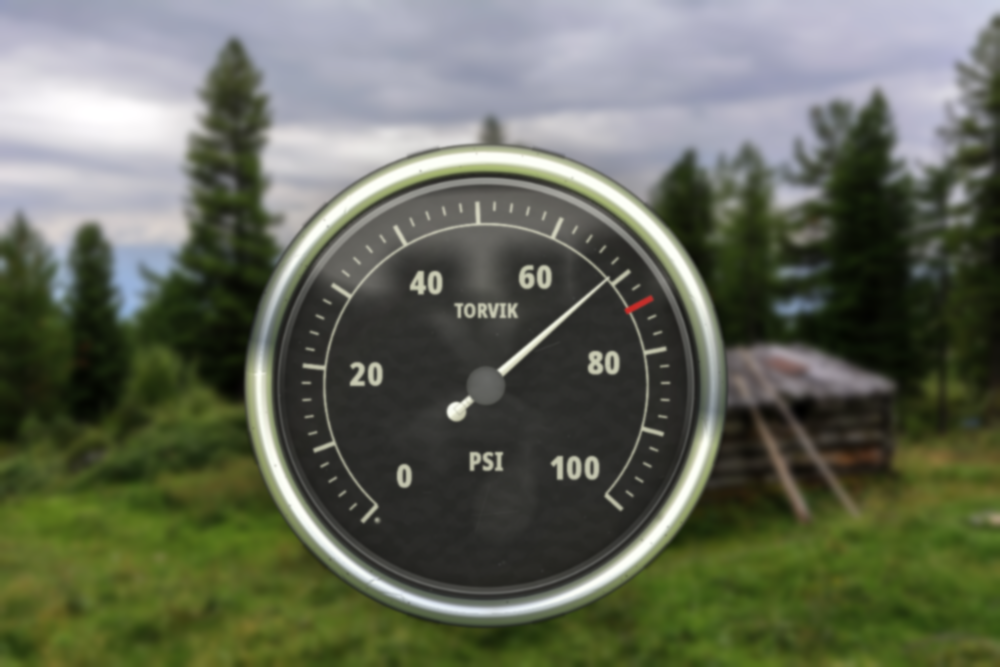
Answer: 69 (psi)
